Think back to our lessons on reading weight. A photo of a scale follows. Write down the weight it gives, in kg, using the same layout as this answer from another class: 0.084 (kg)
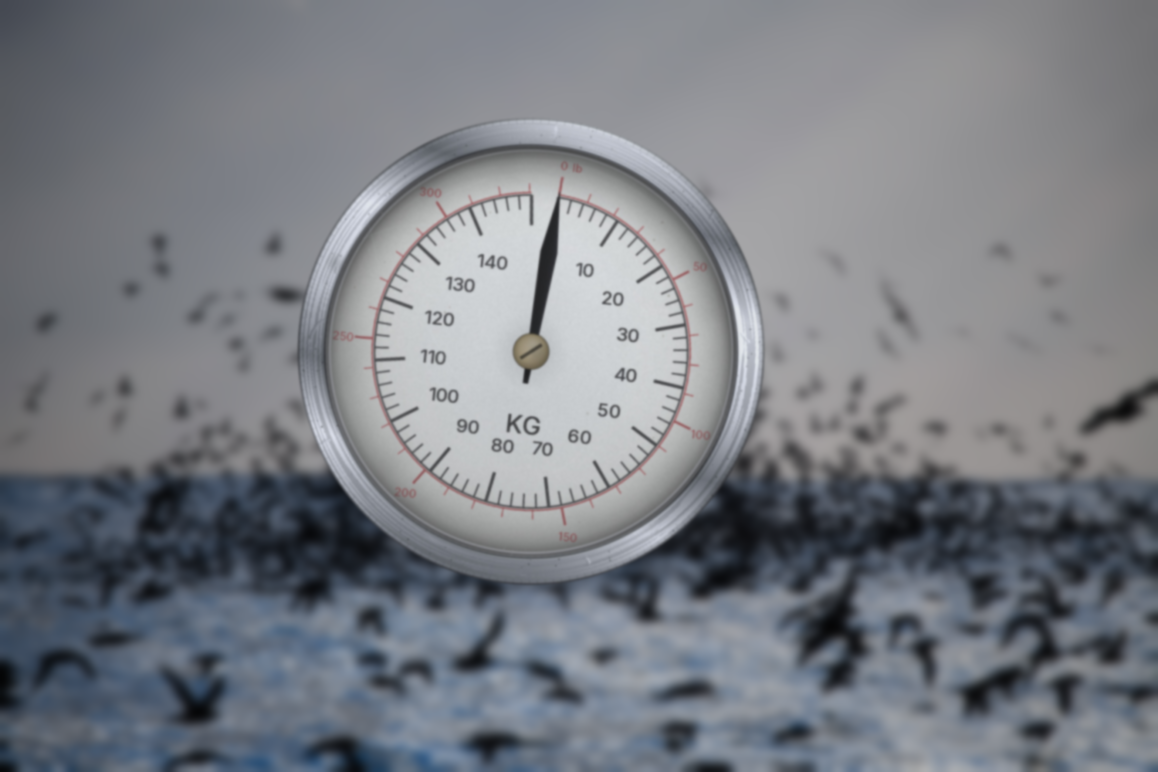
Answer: 0 (kg)
